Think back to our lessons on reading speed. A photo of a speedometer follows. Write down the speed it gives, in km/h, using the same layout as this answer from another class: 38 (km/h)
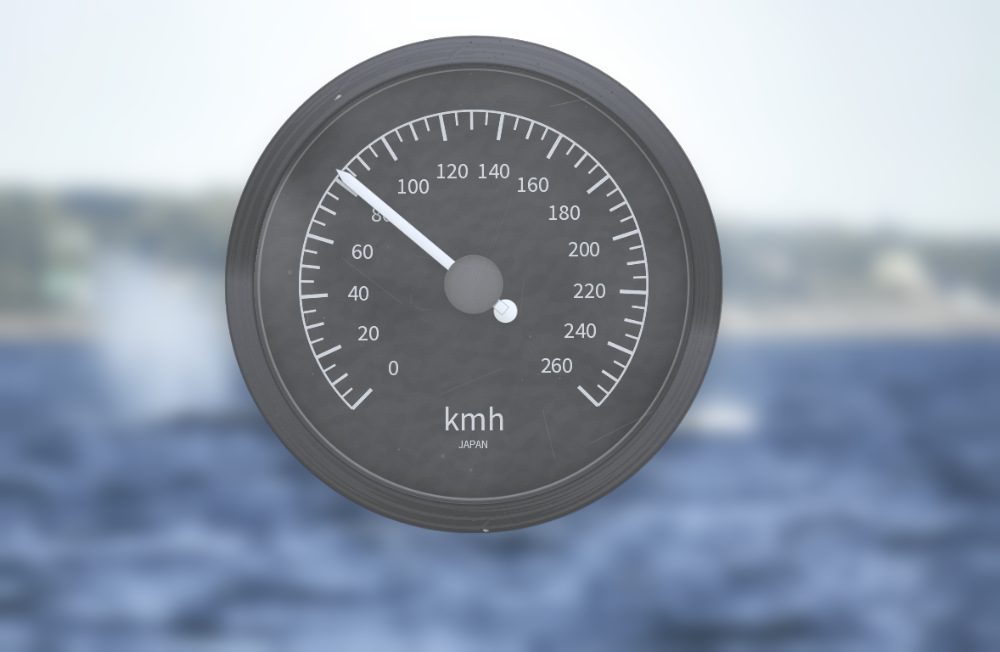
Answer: 82.5 (km/h)
